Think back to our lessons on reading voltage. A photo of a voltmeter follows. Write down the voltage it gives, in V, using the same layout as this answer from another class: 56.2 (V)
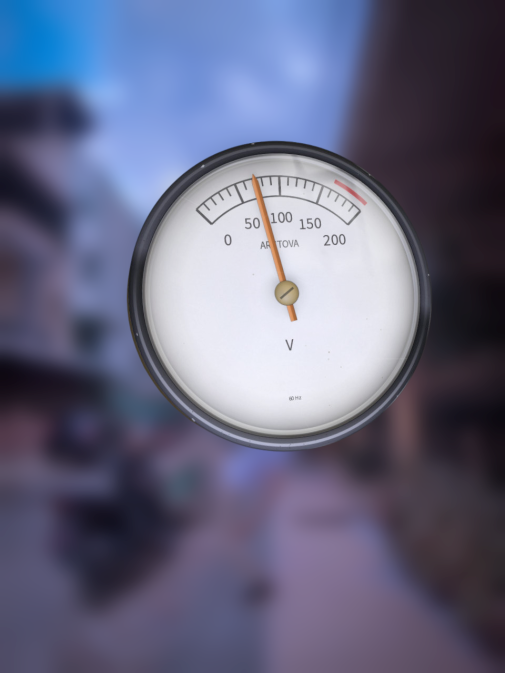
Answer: 70 (V)
